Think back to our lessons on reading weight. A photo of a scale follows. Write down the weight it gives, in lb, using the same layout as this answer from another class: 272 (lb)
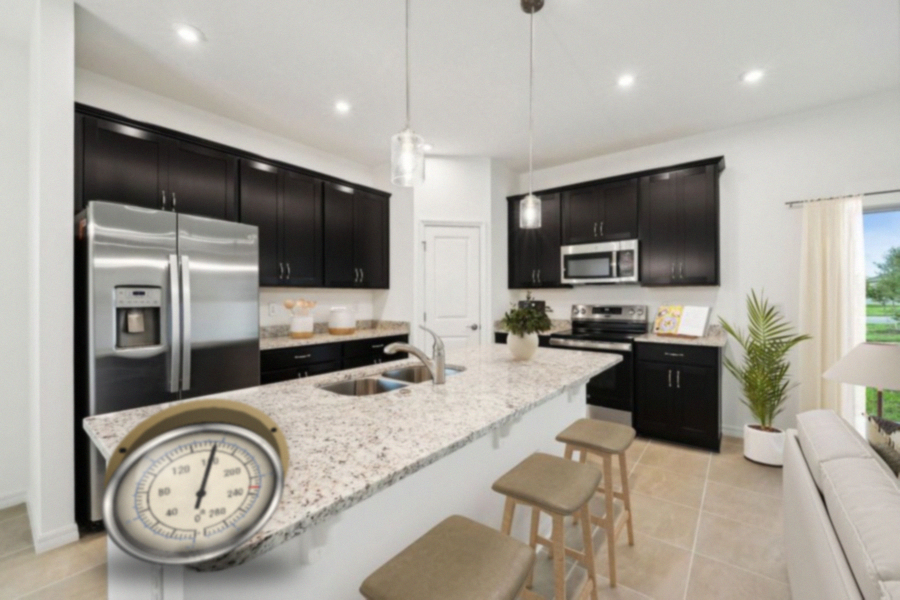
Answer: 160 (lb)
